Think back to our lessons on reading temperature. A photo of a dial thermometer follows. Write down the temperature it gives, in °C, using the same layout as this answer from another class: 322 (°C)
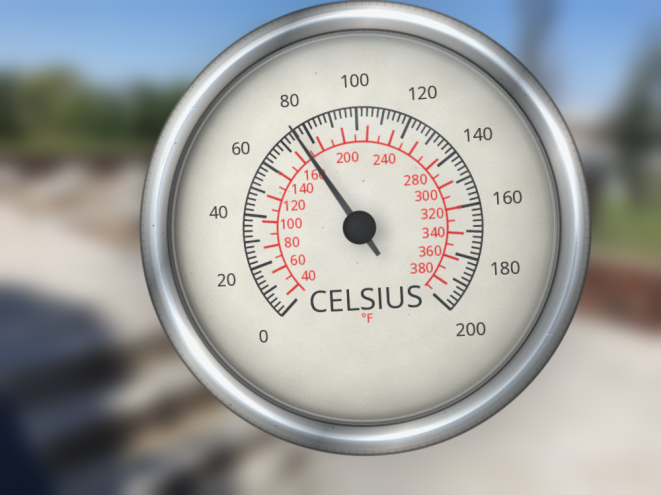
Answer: 76 (°C)
